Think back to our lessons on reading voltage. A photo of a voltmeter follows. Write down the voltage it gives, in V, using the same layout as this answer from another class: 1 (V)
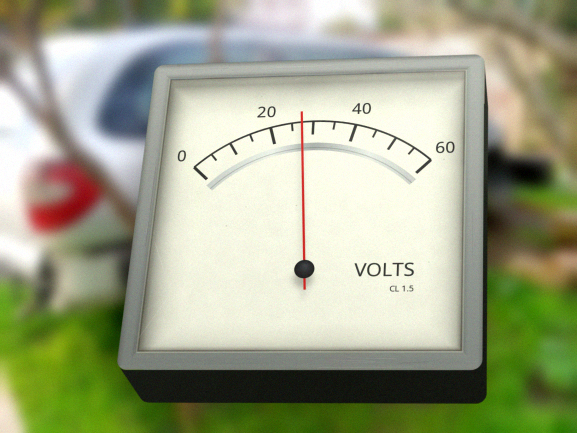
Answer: 27.5 (V)
